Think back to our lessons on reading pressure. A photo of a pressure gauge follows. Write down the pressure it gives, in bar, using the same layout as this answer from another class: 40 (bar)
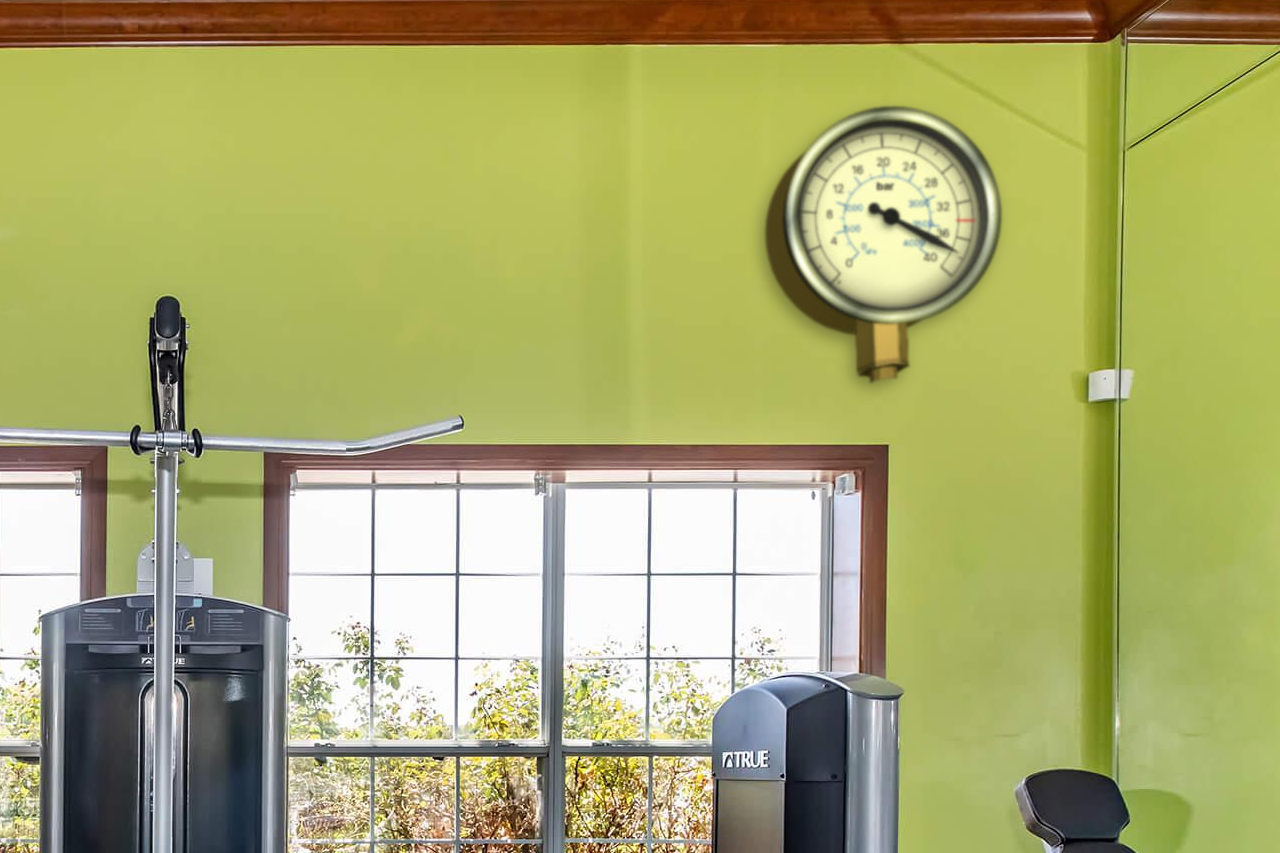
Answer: 38 (bar)
